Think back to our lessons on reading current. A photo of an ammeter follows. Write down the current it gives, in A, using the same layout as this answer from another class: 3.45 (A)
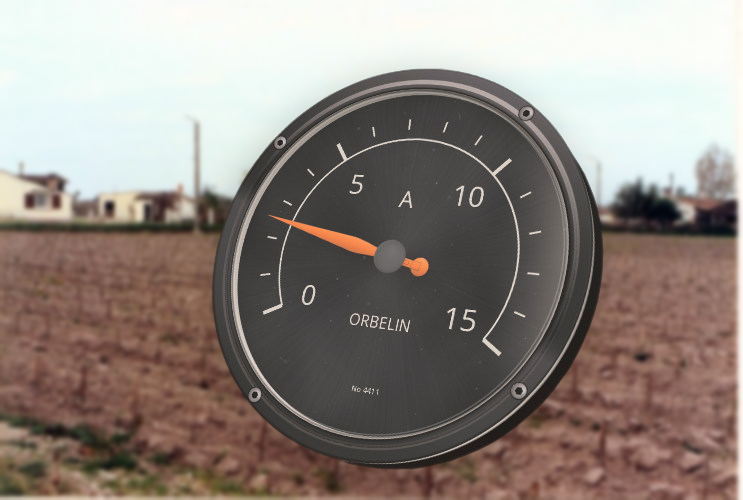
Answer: 2.5 (A)
